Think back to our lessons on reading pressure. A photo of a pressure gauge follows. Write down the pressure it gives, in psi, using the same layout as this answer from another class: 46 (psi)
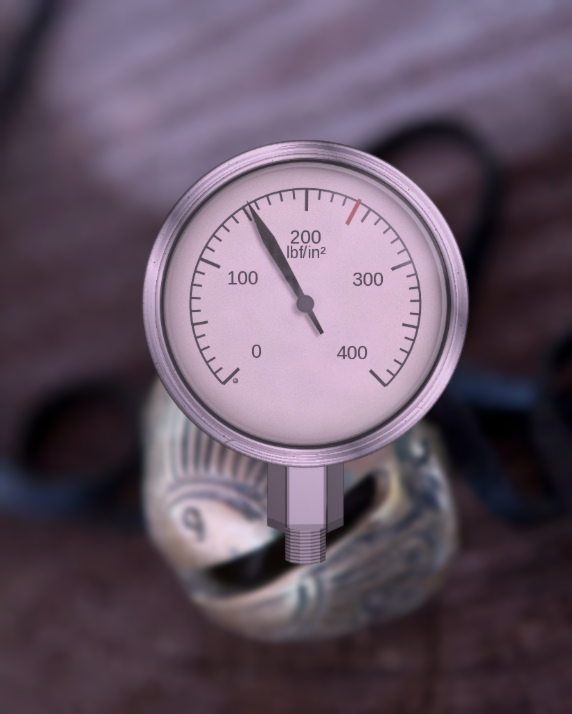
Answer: 155 (psi)
